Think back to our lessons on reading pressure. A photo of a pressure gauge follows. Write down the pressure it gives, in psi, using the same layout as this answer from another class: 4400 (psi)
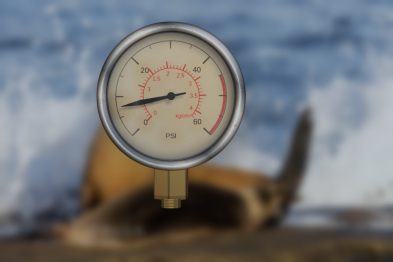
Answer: 7.5 (psi)
